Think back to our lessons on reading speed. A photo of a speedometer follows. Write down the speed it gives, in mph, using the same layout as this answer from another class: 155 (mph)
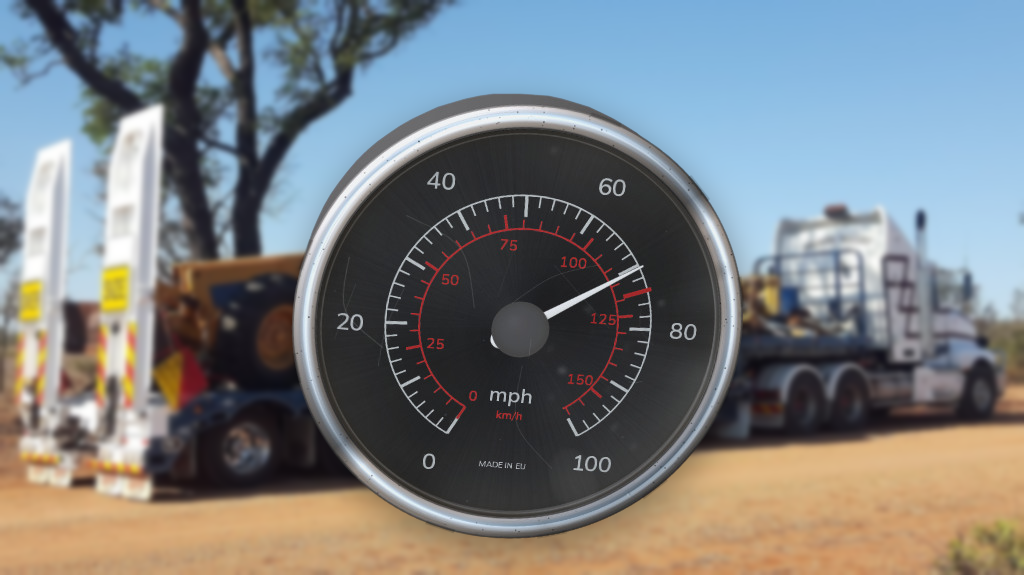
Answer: 70 (mph)
